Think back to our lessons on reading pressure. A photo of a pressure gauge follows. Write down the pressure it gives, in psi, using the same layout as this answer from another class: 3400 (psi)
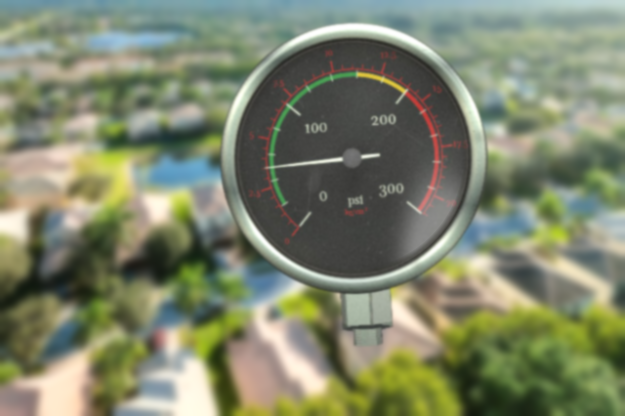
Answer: 50 (psi)
